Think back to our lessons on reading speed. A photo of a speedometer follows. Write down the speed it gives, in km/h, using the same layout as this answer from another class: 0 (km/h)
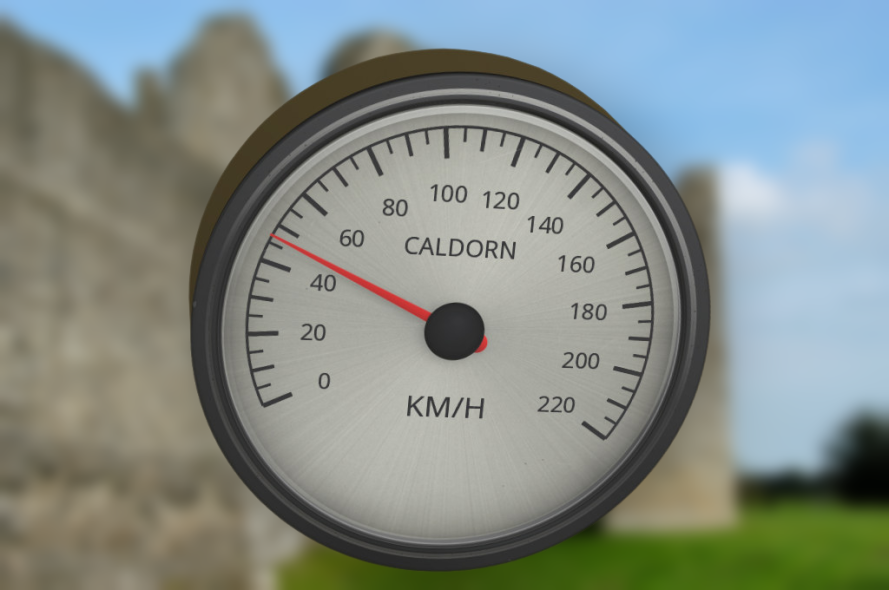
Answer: 47.5 (km/h)
